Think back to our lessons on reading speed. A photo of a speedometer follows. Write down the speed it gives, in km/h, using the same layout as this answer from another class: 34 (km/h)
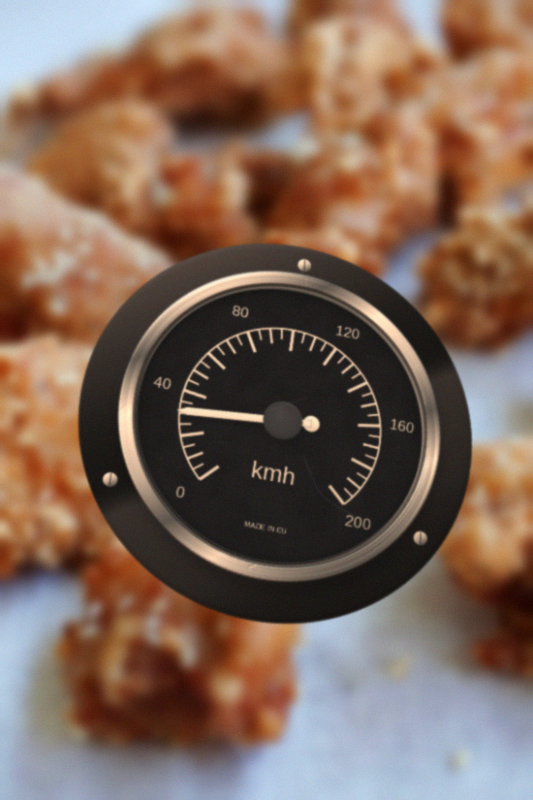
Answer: 30 (km/h)
